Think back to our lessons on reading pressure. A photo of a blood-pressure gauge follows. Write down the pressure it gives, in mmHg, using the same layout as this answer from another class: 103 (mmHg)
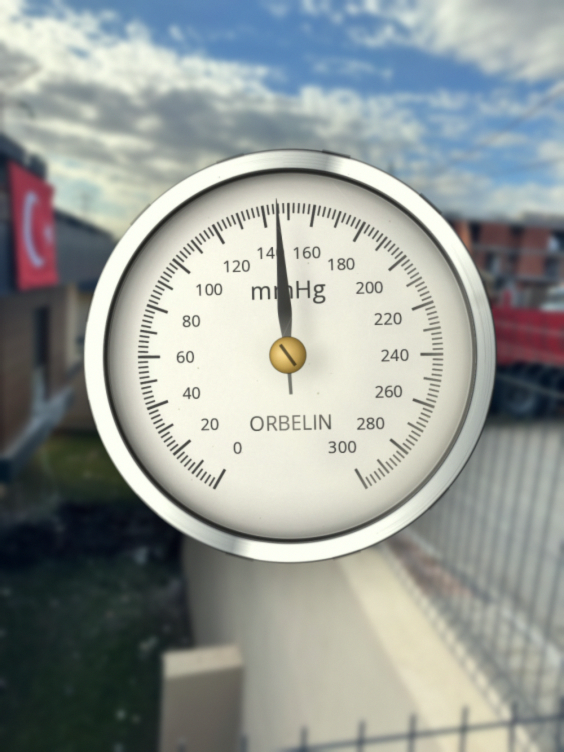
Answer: 146 (mmHg)
